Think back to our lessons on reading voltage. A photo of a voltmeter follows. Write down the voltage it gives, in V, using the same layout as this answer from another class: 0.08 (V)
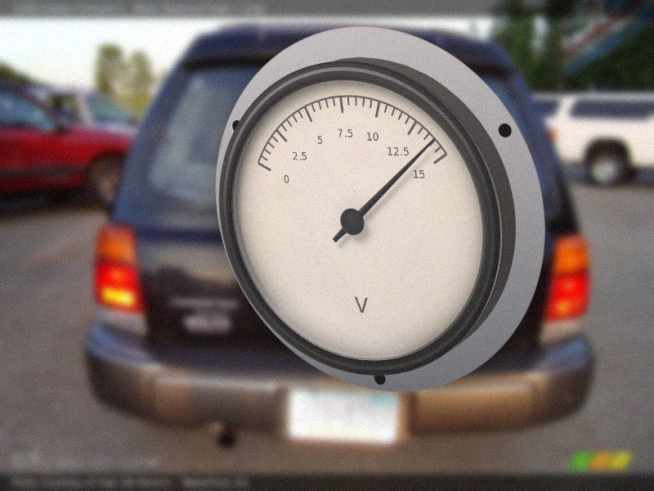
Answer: 14 (V)
